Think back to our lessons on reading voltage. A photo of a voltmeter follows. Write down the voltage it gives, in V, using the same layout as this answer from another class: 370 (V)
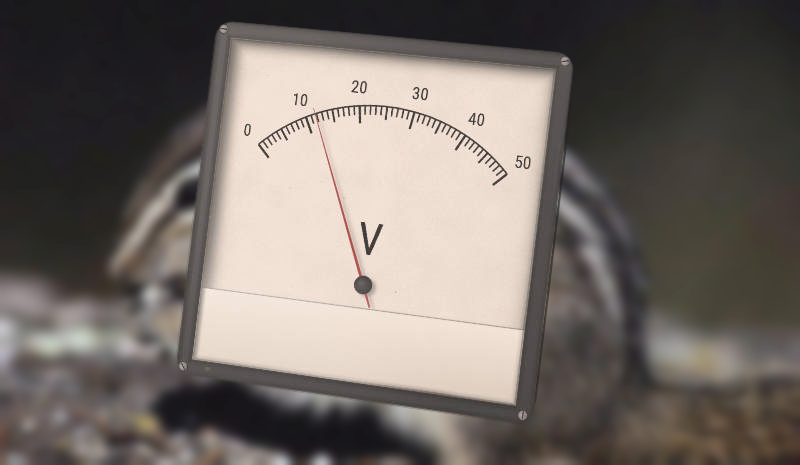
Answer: 12 (V)
